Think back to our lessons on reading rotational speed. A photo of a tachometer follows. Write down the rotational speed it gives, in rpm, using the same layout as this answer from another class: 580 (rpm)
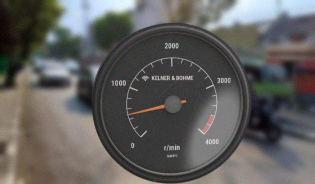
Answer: 500 (rpm)
